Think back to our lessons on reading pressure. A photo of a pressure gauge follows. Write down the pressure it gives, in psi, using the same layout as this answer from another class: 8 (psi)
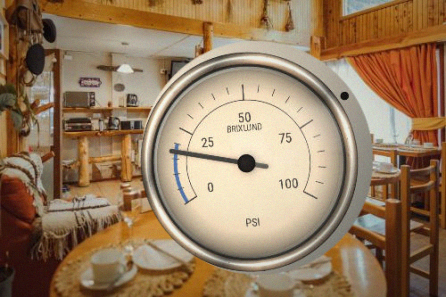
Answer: 17.5 (psi)
